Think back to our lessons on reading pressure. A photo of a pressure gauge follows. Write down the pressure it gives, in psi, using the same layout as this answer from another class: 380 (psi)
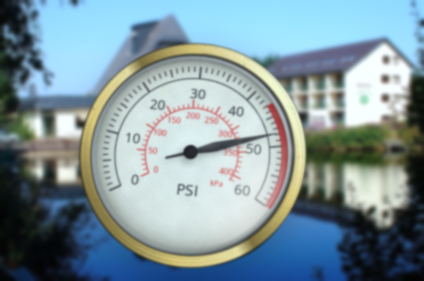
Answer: 48 (psi)
